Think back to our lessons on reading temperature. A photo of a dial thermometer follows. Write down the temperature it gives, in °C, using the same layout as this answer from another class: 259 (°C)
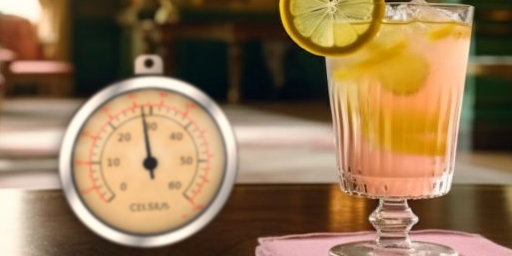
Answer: 28 (°C)
